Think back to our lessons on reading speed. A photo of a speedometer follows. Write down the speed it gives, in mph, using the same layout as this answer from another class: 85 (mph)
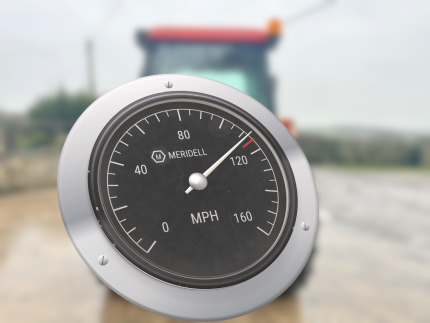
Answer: 112.5 (mph)
